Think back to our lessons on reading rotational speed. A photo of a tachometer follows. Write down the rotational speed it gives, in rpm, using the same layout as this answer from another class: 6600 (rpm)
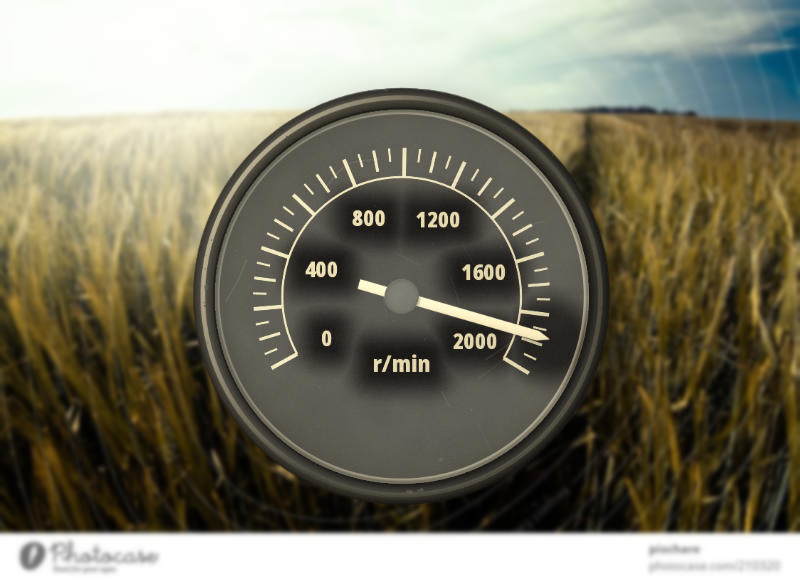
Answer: 1875 (rpm)
